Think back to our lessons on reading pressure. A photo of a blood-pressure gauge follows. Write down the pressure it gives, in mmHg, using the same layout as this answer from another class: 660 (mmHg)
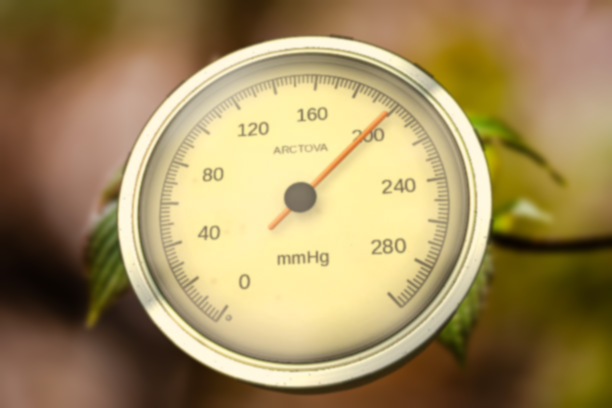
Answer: 200 (mmHg)
